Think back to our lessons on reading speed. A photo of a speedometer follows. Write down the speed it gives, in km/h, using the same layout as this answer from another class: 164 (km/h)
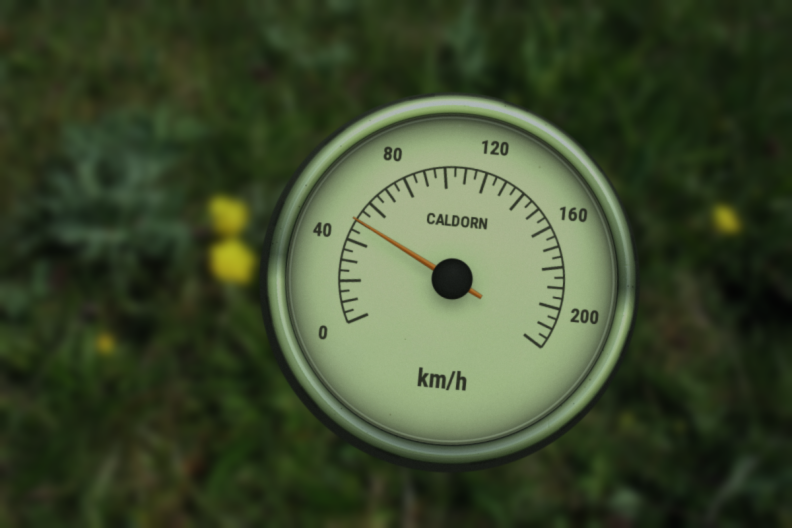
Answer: 50 (km/h)
